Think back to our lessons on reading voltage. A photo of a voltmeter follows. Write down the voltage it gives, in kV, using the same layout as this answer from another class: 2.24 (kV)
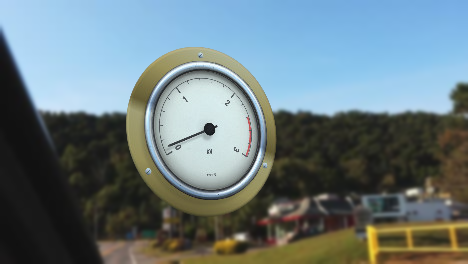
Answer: 0.1 (kV)
